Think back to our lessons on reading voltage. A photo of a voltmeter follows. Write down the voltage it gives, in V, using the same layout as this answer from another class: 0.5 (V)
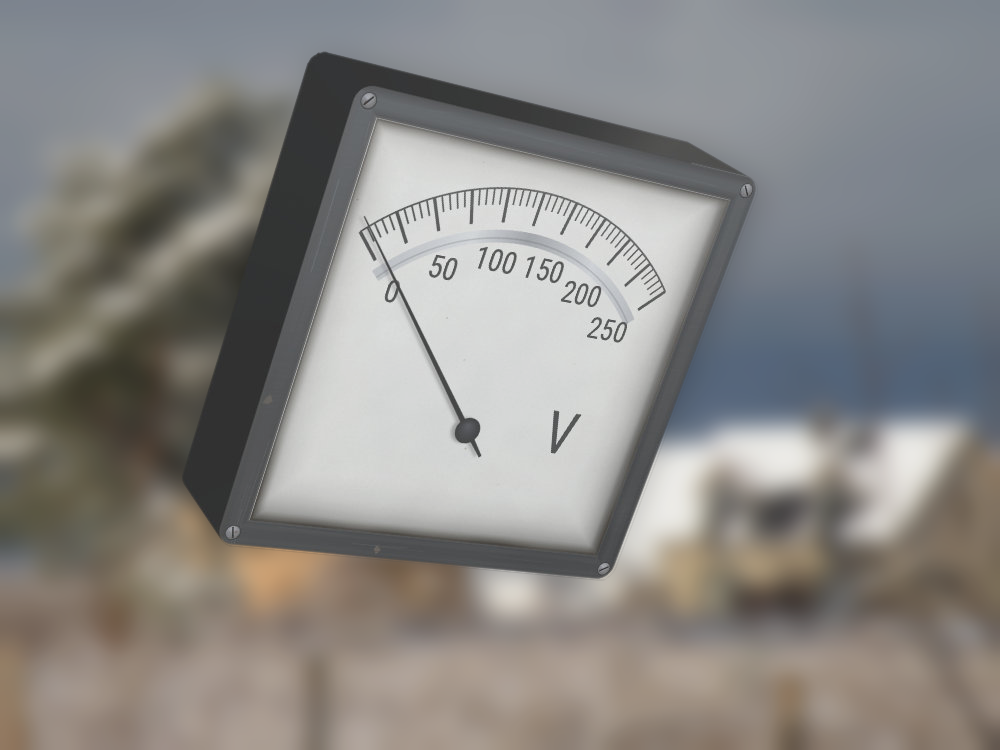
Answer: 5 (V)
